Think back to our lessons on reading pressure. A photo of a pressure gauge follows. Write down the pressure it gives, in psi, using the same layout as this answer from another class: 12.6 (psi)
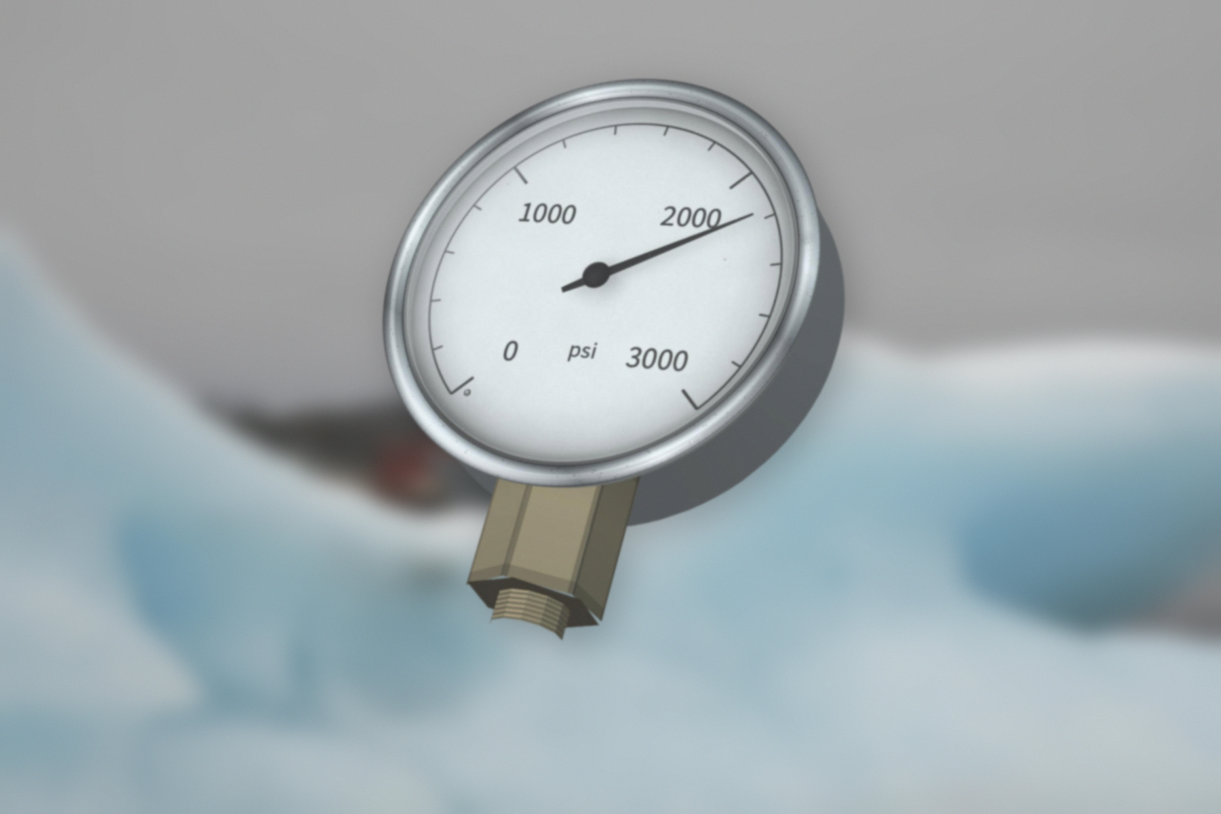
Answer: 2200 (psi)
